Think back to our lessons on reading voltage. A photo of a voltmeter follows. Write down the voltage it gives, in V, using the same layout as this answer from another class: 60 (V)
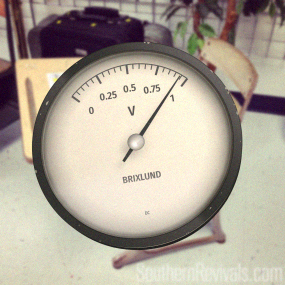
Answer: 0.95 (V)
